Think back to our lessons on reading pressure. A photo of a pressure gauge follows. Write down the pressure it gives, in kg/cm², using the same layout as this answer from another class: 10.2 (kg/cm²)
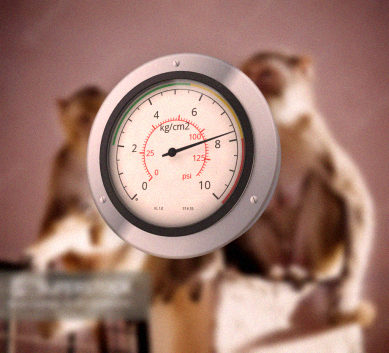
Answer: 7.75 (kg/cm²)
